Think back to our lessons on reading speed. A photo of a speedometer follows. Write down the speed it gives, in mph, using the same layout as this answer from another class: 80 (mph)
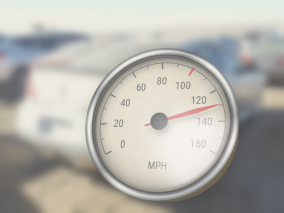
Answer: 130 (mph)
